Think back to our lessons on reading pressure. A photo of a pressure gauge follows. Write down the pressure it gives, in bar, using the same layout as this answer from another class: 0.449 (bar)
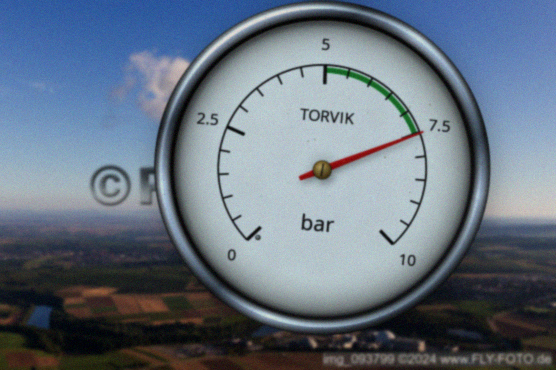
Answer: 7.5 (bar)
